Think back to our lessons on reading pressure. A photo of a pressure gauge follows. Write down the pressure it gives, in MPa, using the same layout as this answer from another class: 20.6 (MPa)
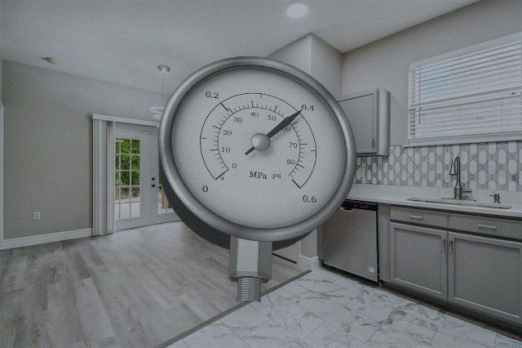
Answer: 0.4 (MPa)
